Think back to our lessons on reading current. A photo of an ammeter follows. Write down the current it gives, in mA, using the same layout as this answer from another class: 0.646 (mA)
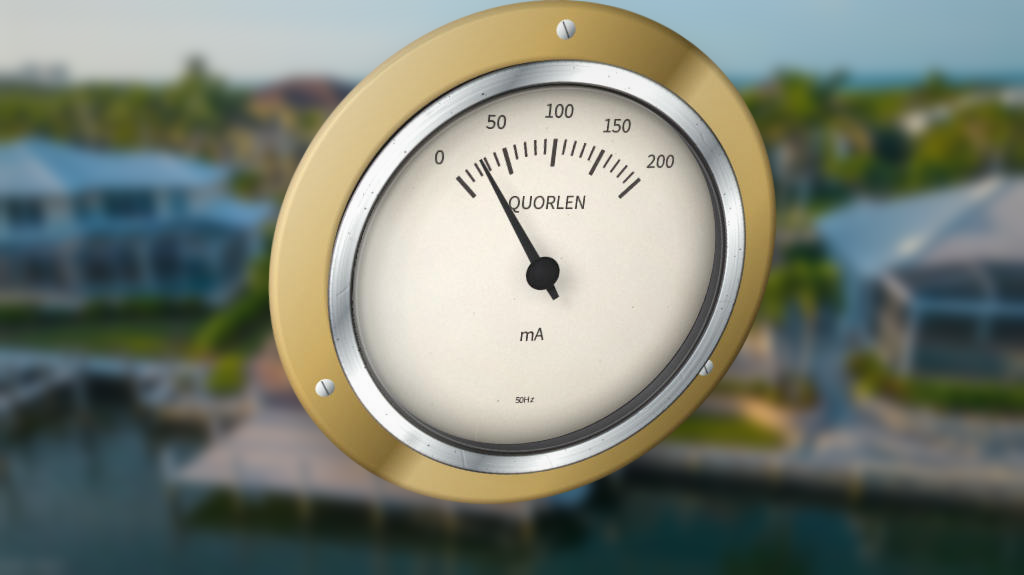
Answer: 25 (mA)
